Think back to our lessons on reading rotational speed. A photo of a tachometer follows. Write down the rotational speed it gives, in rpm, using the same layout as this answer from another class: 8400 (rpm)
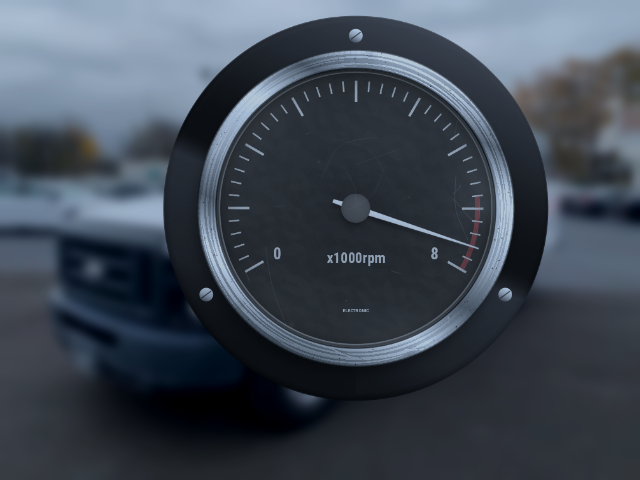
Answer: 7600 (rpm)
